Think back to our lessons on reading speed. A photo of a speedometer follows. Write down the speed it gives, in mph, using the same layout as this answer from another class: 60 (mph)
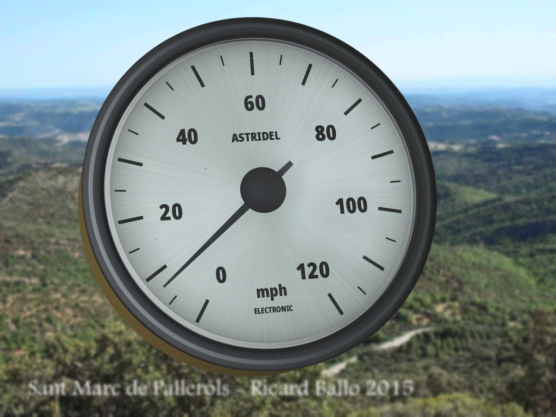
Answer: 7.5 (mph)
